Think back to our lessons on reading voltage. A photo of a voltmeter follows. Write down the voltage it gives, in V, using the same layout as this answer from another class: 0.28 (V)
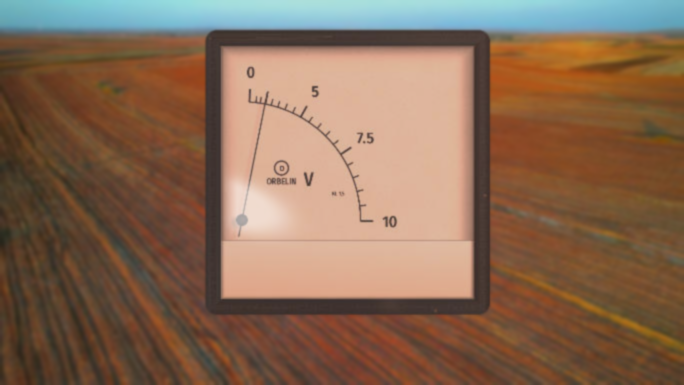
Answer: 2.5 (V)
